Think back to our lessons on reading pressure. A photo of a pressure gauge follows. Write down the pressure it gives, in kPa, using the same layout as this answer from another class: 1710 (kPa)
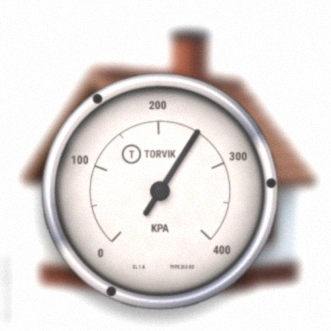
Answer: 250 (kPa)
